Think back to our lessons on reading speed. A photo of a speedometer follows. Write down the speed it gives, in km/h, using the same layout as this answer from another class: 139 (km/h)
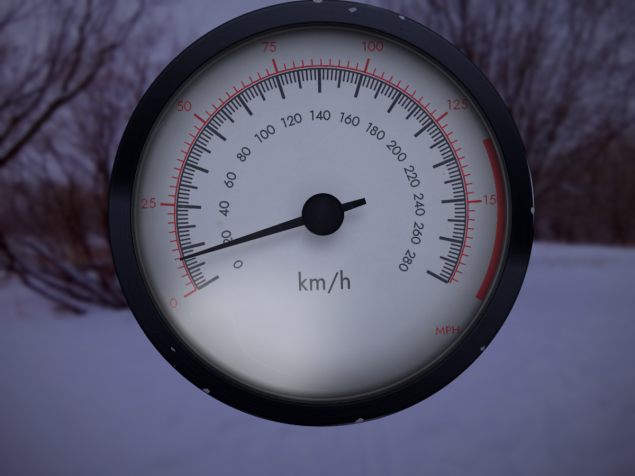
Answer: 16 (km/h)
